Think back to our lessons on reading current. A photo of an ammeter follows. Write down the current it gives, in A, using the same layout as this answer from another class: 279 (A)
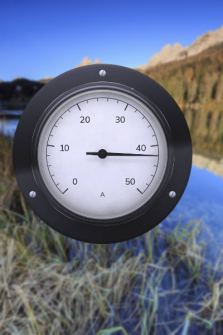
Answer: 42 (A)
